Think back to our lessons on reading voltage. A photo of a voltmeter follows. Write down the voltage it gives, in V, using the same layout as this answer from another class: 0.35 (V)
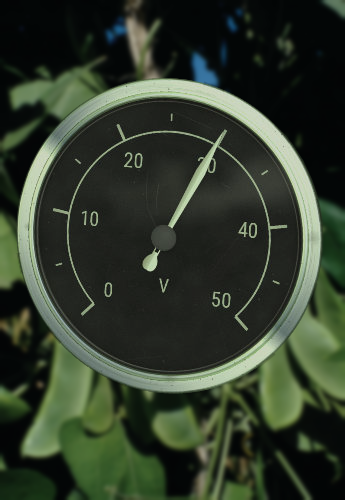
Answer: 30 (V)
